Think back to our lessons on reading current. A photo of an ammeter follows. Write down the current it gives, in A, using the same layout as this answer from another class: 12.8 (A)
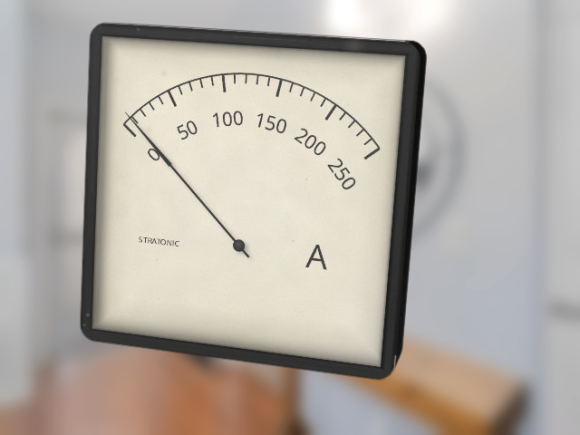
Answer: 10 (A)
